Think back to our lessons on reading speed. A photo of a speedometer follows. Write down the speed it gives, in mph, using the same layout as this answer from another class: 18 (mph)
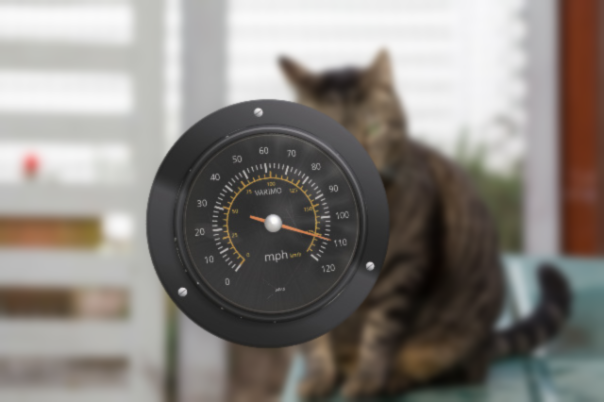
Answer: 110 (mph)
